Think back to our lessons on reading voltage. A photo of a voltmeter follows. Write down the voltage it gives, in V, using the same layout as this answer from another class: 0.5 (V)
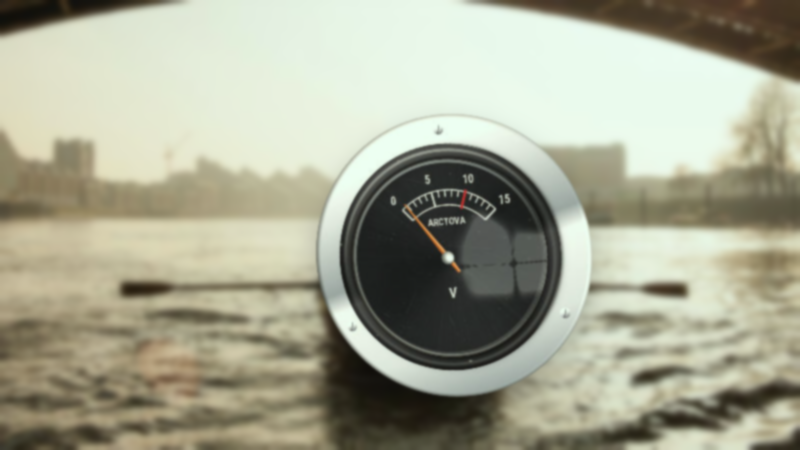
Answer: 1 (V)
